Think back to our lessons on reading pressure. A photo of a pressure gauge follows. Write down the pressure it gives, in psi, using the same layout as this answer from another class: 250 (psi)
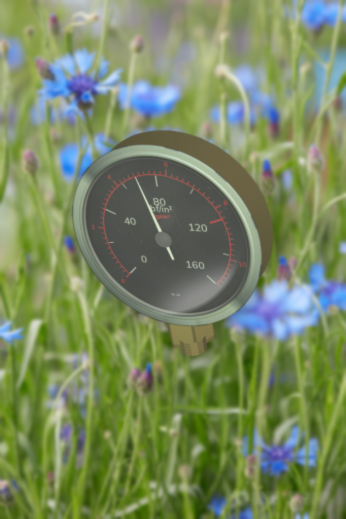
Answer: 70 (psi)
